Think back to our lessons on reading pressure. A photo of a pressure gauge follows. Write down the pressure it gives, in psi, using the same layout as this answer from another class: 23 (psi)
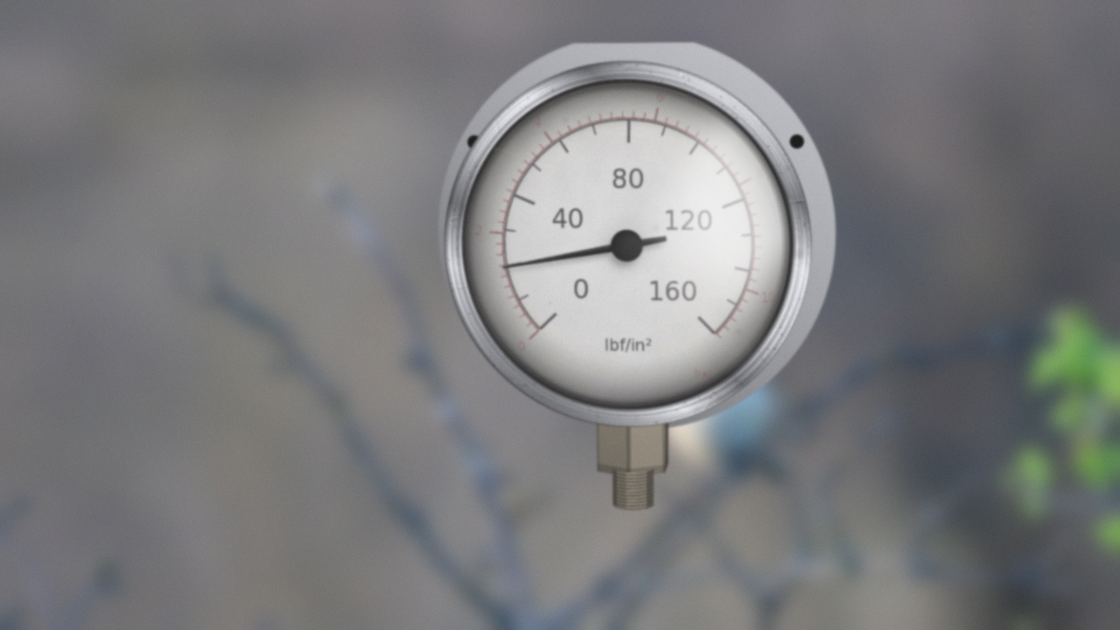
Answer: 20 (psi)
